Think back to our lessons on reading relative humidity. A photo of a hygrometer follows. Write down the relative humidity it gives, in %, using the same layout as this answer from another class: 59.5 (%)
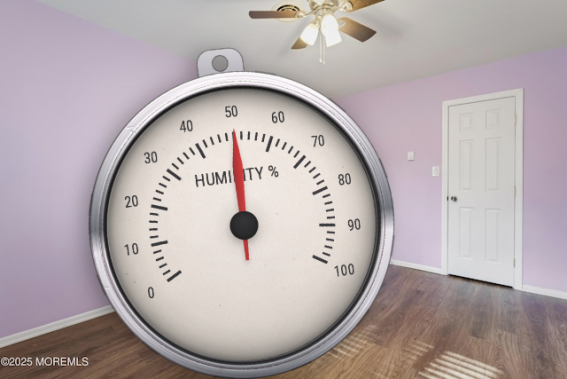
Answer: 50 (%)
